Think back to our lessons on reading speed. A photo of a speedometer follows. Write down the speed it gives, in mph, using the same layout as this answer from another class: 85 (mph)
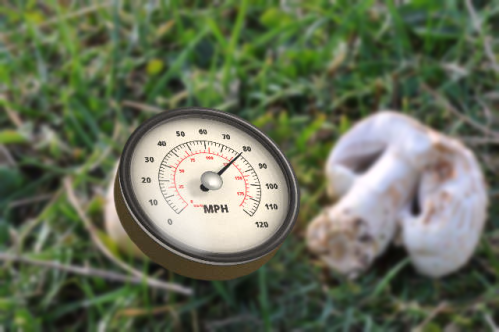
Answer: 80 (mph)
